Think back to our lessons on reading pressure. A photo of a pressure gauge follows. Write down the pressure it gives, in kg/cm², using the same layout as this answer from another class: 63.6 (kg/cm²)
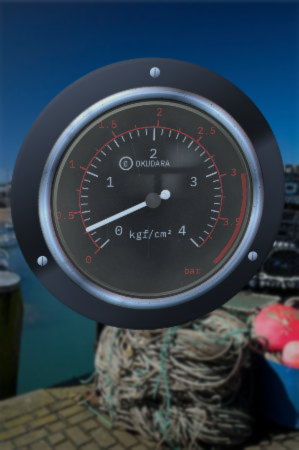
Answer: 0.3 (kg/cm²)
